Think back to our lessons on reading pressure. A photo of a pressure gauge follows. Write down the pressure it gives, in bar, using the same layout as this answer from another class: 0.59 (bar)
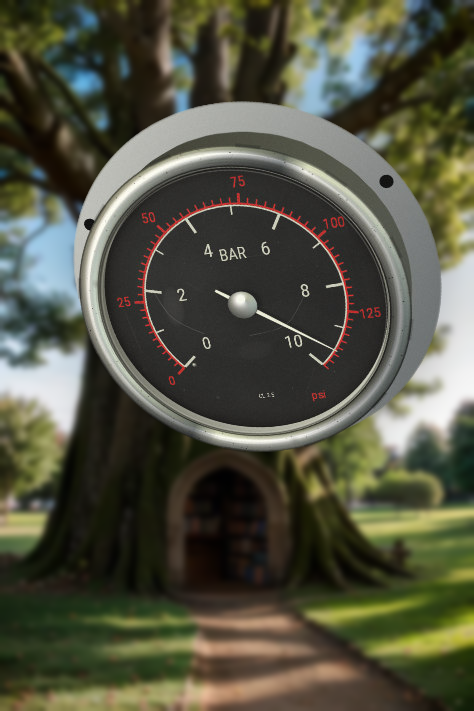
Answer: 9.5 (bar)
